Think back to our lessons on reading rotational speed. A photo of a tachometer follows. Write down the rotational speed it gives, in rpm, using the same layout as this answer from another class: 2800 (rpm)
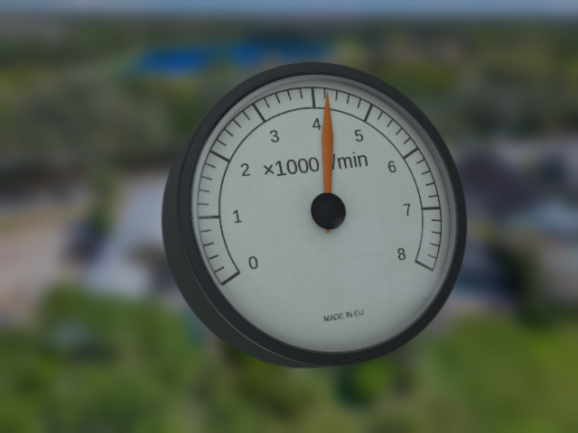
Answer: 4200 (rpm)
